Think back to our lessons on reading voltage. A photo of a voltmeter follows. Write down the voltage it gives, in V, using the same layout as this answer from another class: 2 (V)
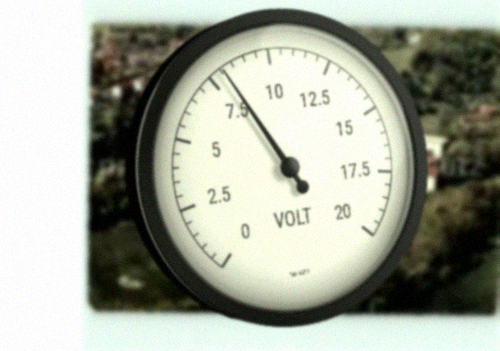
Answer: 8 (V)
